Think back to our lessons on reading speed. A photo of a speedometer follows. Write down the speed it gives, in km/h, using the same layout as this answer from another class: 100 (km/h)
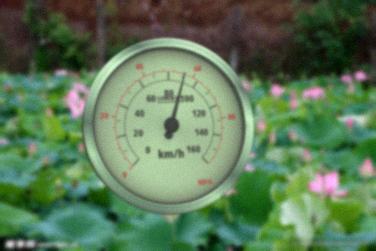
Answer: 90 (km/h)
